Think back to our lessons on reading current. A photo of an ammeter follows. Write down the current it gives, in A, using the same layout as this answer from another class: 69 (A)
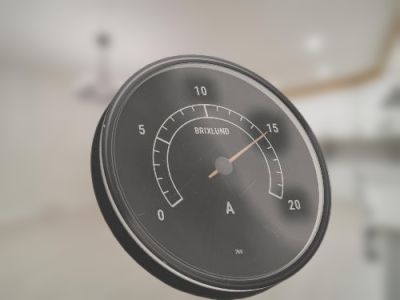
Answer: 15 (A)
